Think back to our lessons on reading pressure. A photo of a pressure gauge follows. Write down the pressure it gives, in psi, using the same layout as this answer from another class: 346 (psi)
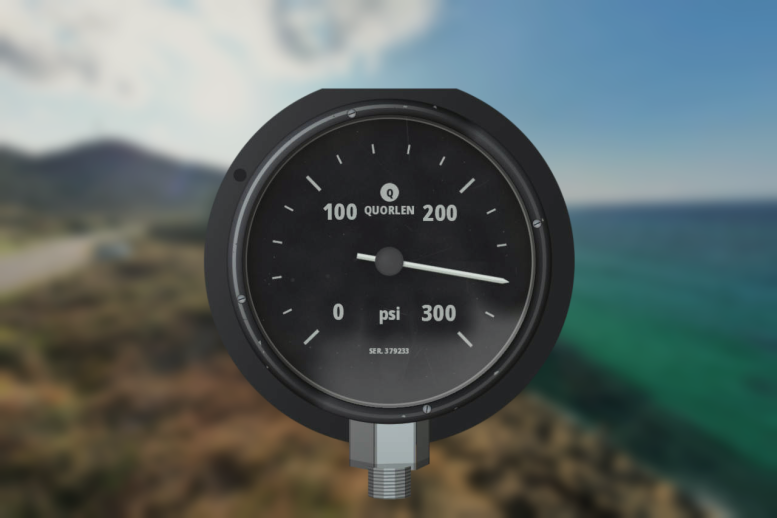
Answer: 260 (psi)
